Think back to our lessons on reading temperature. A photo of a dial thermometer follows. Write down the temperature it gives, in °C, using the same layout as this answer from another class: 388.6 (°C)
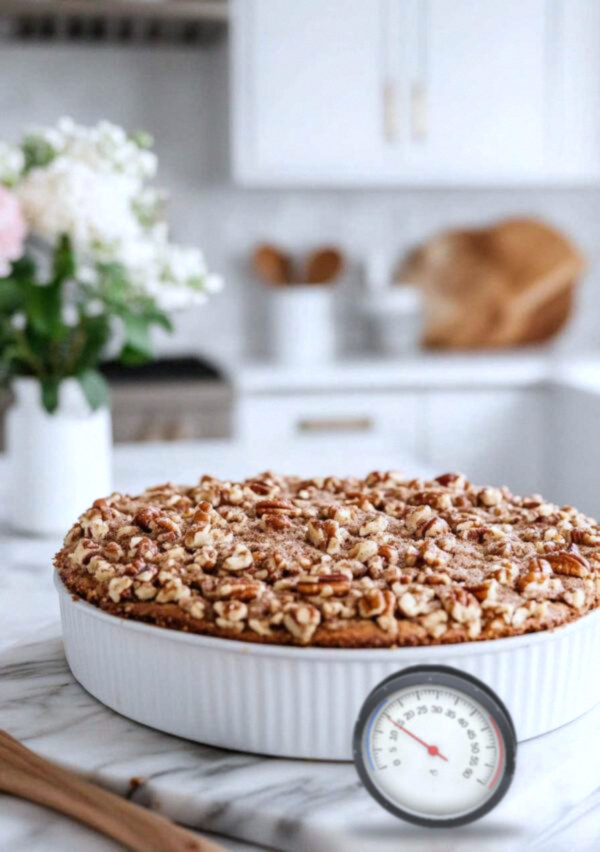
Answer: 15 (°C)
